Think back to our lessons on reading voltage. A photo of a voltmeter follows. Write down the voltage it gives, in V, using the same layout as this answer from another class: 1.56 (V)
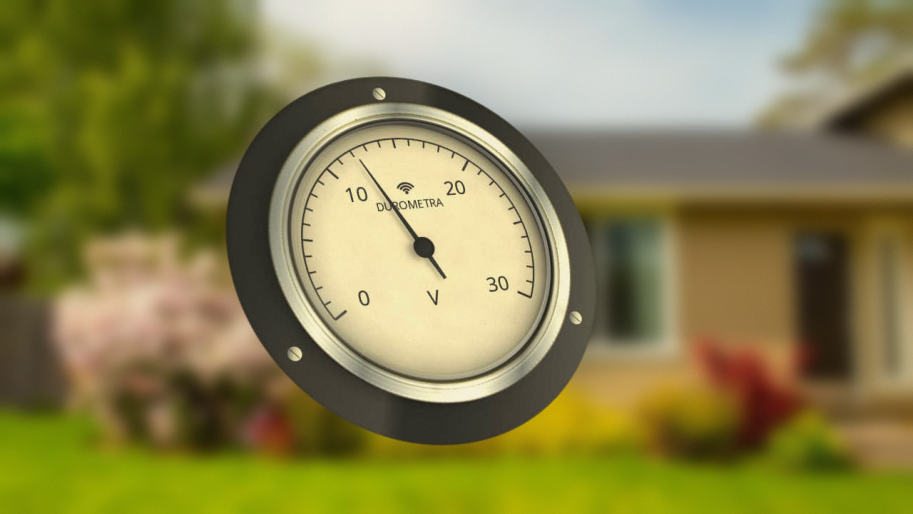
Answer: 12 (V)
